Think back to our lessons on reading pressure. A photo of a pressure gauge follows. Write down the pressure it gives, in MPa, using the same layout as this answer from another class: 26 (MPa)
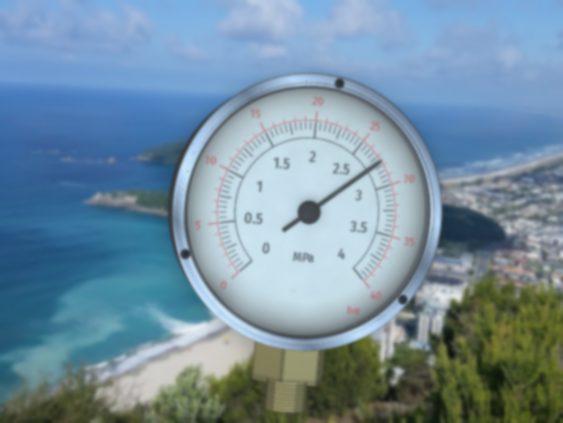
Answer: 2.75 (MPa)
